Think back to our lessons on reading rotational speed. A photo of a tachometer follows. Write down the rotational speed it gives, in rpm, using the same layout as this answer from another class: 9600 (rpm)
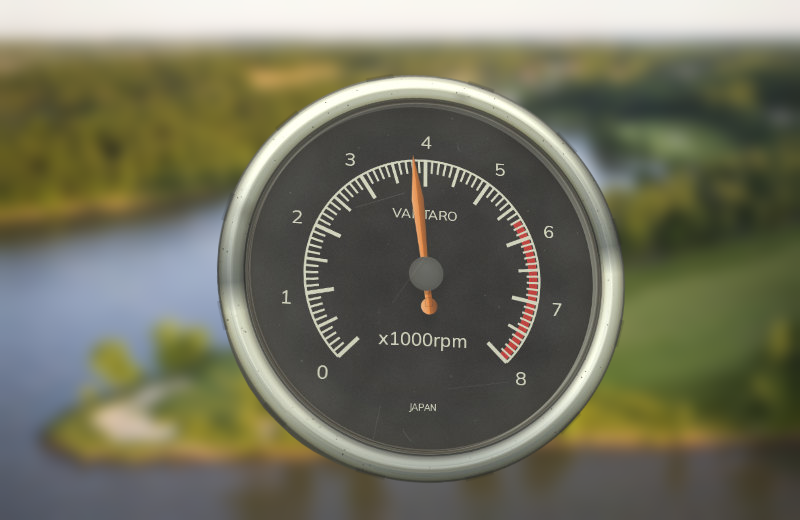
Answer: 3800 (rpm)
